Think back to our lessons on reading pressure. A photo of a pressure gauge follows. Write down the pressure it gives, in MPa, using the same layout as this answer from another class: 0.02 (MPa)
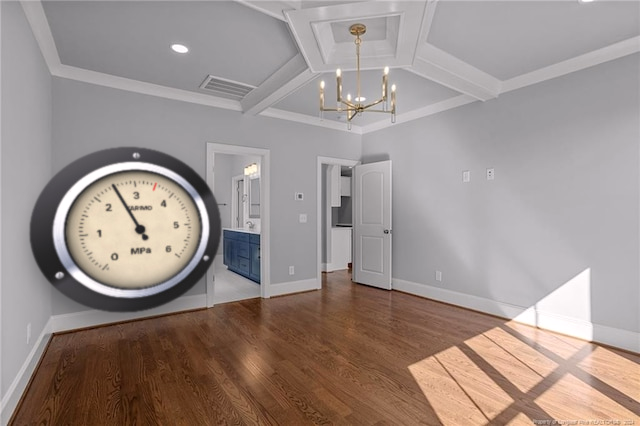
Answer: 2.5 (MPa)
